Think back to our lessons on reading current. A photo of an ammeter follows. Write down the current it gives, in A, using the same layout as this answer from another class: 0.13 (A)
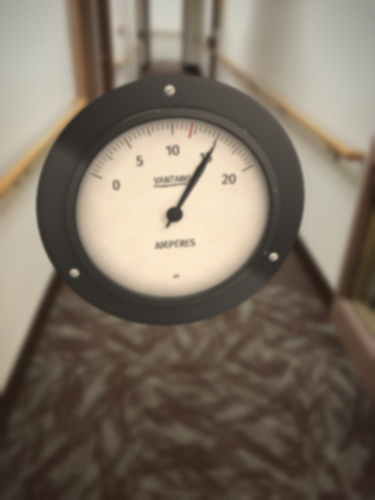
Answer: 15 (A)
